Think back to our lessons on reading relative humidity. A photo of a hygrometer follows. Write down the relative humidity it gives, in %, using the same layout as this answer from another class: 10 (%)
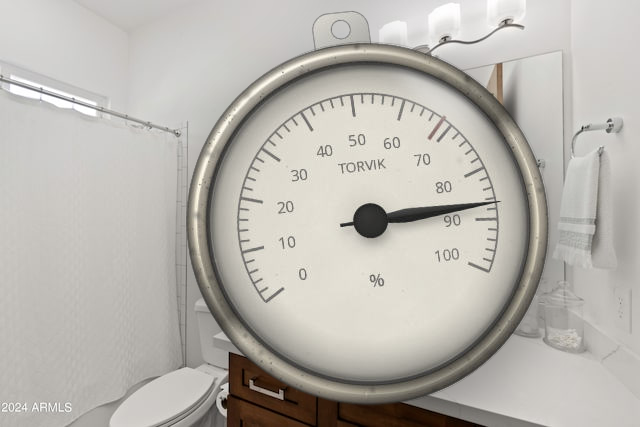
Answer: 87 (%)
